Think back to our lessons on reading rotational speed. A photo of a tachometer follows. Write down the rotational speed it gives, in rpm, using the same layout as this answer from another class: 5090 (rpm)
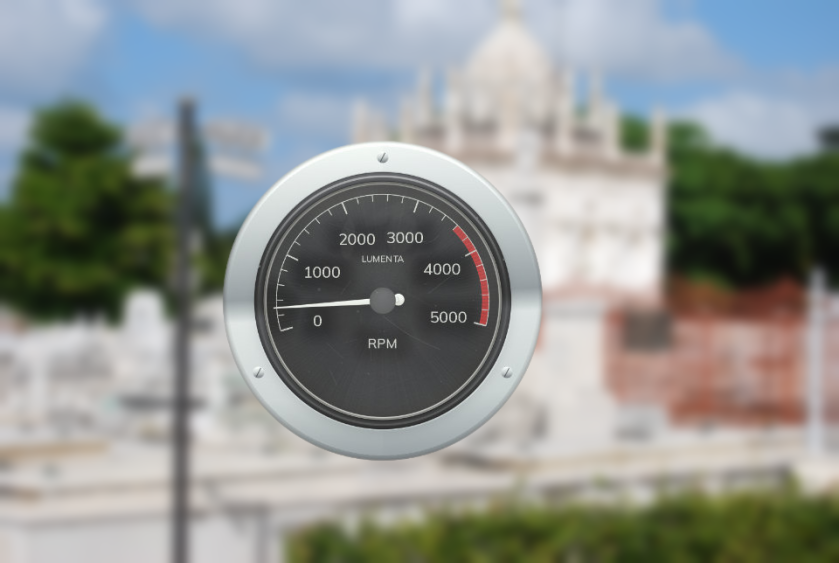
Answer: 300 (rpm)
